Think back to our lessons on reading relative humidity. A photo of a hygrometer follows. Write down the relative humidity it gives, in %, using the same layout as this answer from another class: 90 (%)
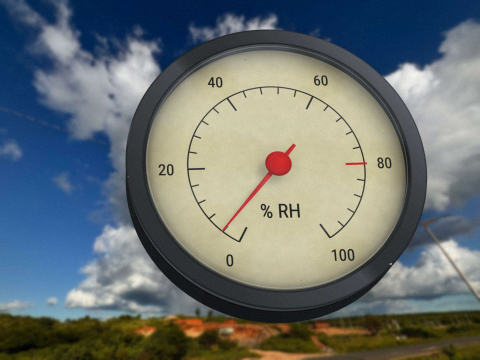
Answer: 4 (%)
